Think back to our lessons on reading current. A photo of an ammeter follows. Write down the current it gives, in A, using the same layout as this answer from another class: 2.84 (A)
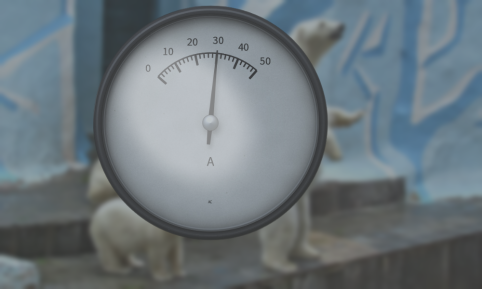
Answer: 30 (A)
